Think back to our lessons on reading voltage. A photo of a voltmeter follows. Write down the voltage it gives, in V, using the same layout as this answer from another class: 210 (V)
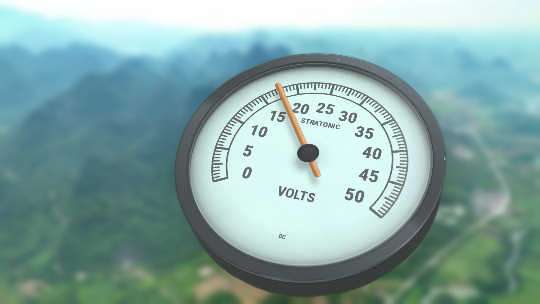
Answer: 17.5 (V)
